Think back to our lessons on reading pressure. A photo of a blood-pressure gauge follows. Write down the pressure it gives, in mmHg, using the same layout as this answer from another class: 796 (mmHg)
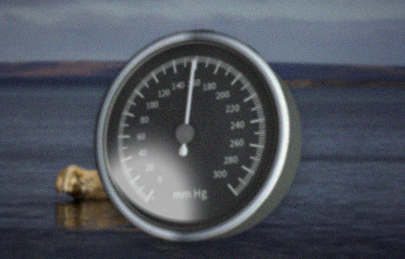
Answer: 160 (mmHg)
